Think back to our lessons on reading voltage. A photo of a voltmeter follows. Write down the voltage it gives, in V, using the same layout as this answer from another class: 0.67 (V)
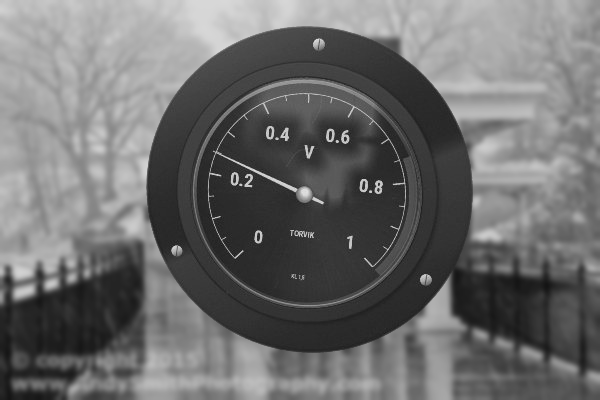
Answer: 0.25 (V)
